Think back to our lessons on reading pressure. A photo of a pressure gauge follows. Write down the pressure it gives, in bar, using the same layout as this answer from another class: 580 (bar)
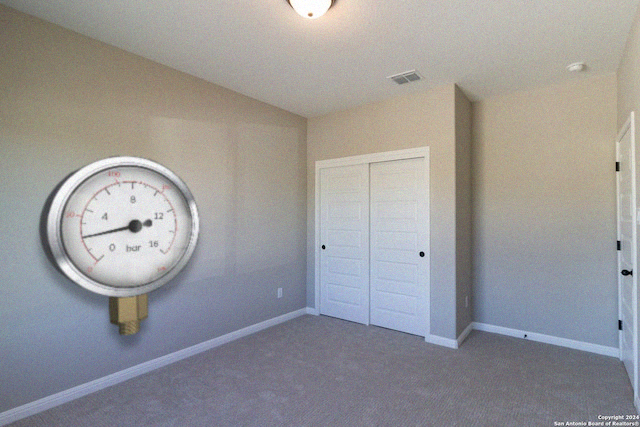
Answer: 2 (bar)
